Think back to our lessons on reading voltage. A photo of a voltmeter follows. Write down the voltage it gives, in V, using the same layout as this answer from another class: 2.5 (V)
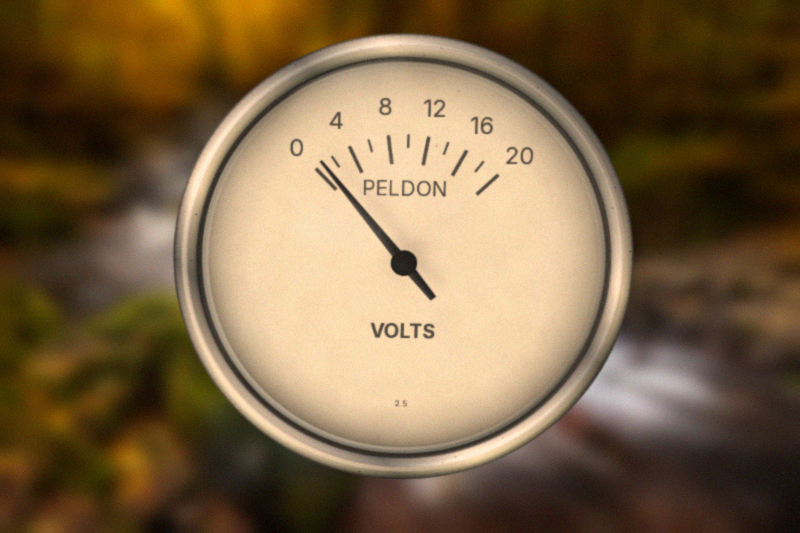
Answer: 1 (V)
